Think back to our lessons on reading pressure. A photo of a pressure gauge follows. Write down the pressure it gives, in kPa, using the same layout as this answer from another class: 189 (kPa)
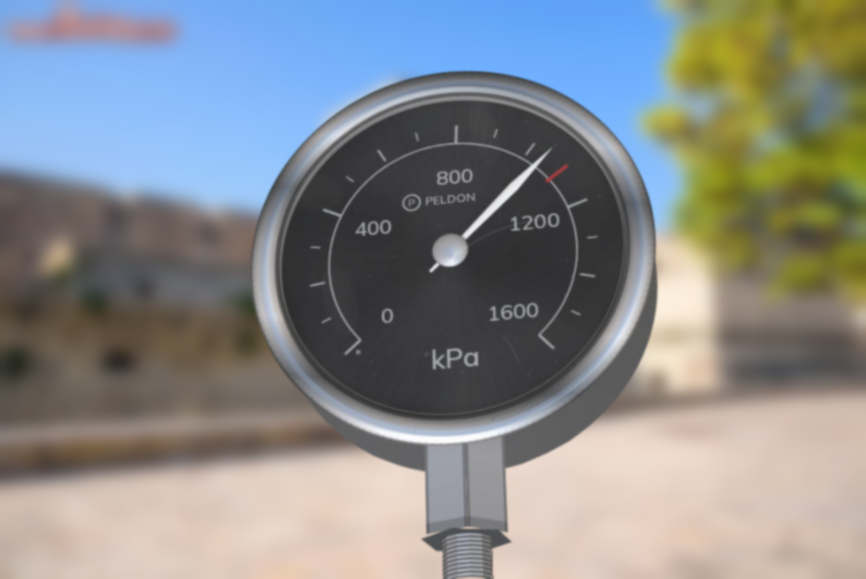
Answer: 1050 (kPa)
